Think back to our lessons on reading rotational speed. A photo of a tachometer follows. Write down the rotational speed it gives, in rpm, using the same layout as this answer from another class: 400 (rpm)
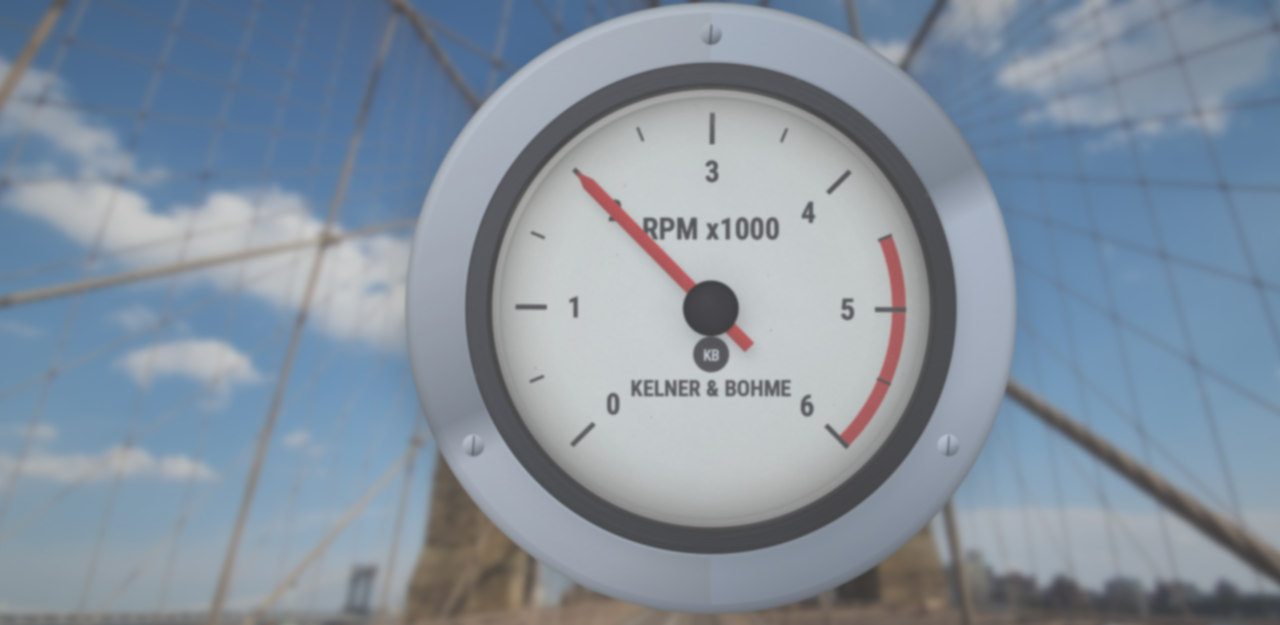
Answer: 2000 (rpm)
